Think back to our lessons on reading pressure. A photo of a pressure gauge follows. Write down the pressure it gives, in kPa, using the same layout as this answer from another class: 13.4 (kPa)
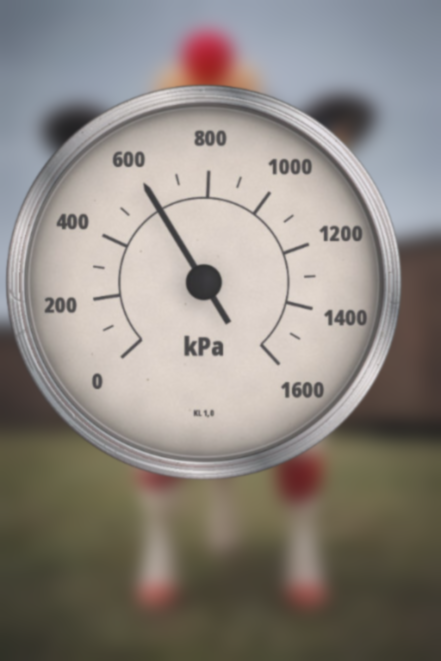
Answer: 600 (kPa)
